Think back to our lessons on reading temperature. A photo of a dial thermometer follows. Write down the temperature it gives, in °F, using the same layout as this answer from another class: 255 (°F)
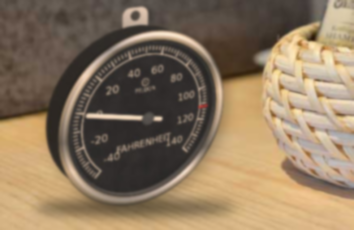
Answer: 0 (°F)
